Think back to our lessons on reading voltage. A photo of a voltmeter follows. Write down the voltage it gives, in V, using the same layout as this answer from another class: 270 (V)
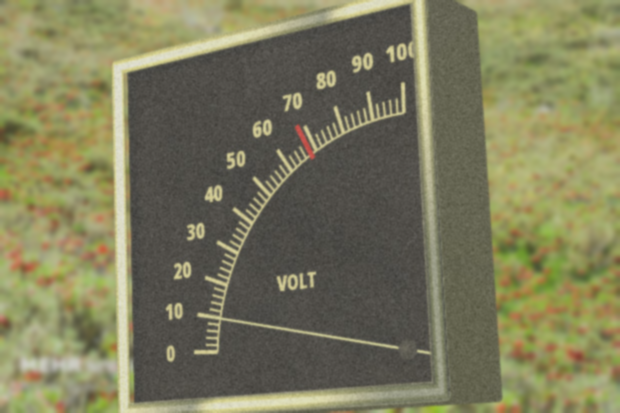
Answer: 10 (V)
